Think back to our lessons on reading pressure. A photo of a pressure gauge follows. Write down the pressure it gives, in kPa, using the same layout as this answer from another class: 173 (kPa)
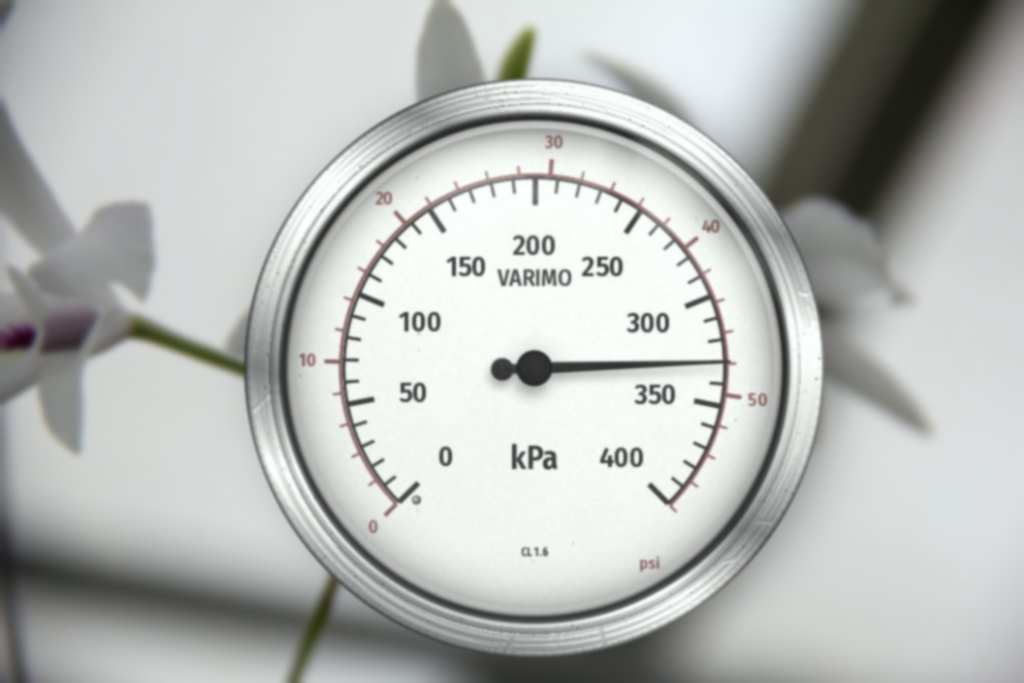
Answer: 330 (kPa)
